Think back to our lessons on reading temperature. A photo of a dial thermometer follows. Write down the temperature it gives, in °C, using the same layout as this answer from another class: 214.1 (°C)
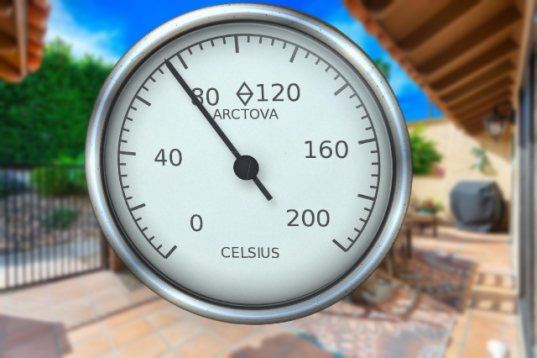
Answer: 76 (°C)
